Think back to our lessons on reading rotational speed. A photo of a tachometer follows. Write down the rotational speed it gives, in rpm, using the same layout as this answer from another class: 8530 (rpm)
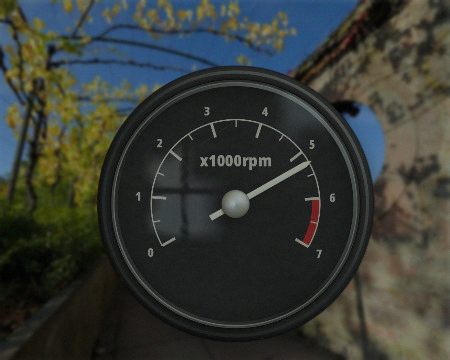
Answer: 5250 (rpm)
